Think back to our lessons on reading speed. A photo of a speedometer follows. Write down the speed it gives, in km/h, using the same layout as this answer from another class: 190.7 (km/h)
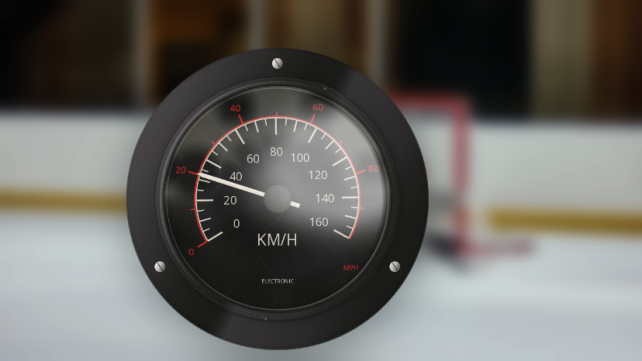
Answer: 32.5 (km/h)
